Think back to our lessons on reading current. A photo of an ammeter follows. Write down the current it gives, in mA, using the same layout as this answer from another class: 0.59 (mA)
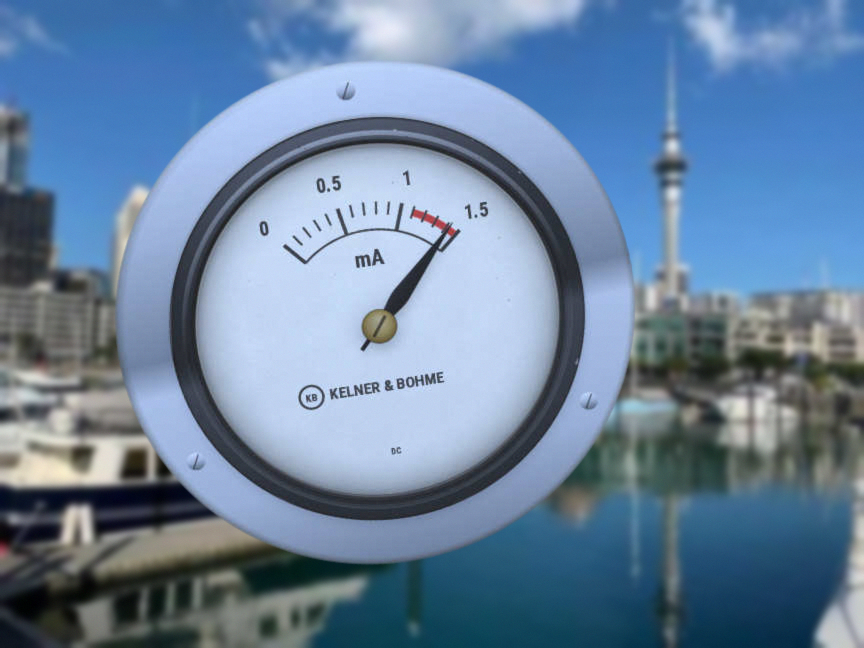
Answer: 1.4 (mA)
